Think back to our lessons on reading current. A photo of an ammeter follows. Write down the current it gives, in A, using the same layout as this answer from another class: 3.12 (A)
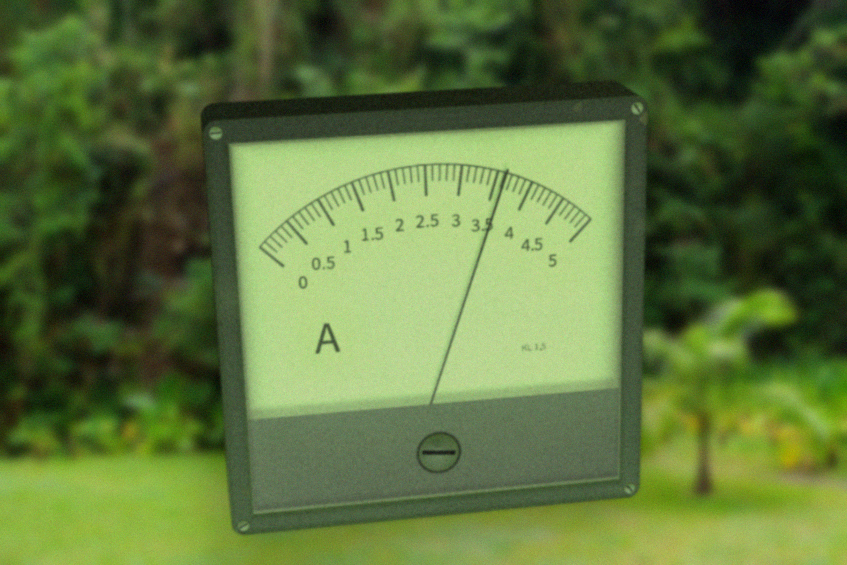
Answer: 3.6 (A)
